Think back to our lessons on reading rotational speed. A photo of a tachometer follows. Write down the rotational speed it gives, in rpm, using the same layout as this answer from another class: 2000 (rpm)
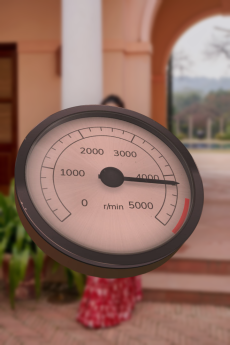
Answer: 4200 (rpm)
